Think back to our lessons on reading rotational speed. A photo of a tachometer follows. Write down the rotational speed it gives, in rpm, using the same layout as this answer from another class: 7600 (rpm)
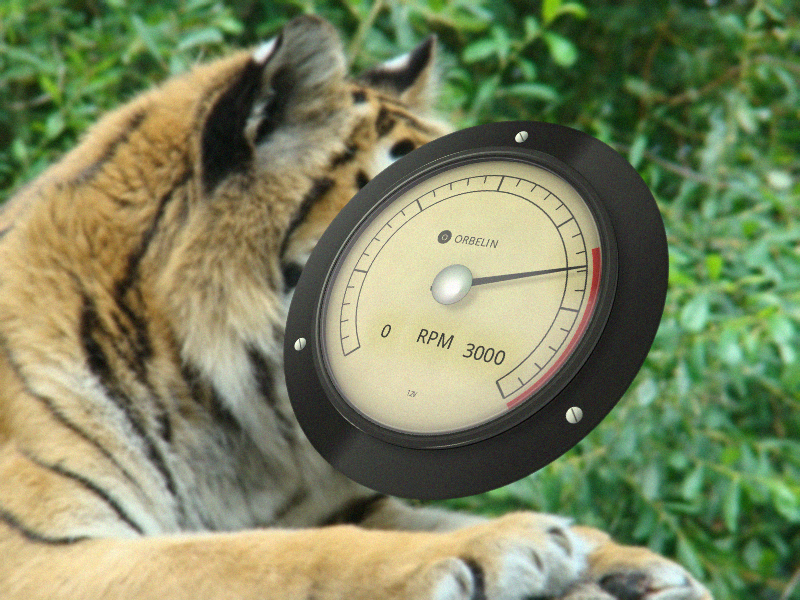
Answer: 2300 (rpm)
